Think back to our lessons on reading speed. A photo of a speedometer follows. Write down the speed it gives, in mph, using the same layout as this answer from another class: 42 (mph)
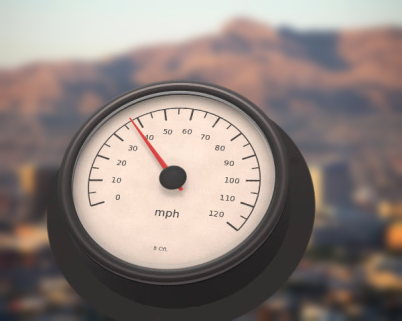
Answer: 37.5 (mph)
